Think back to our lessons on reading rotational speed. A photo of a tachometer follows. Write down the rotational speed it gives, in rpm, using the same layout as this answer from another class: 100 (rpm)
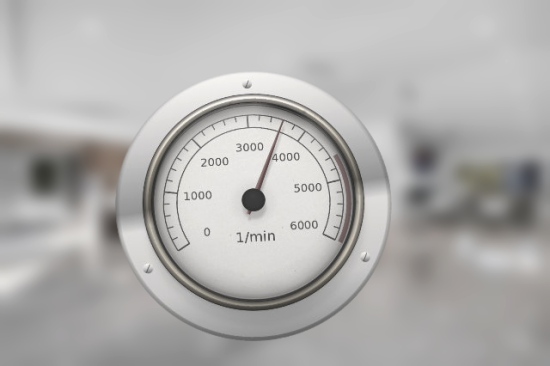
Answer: 3600 (rpm)
